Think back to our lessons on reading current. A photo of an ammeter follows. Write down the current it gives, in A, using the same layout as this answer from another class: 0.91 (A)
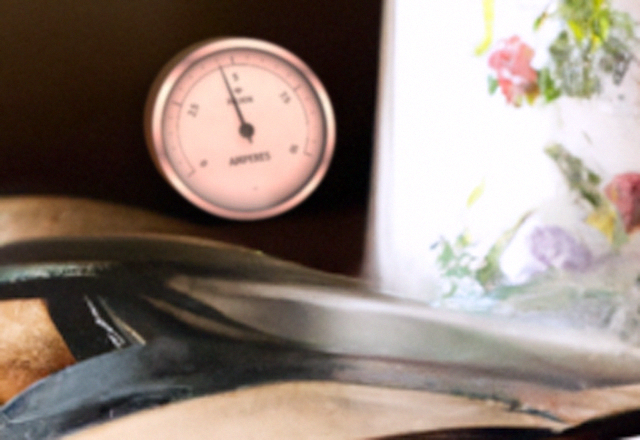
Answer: 4.5 (A)
